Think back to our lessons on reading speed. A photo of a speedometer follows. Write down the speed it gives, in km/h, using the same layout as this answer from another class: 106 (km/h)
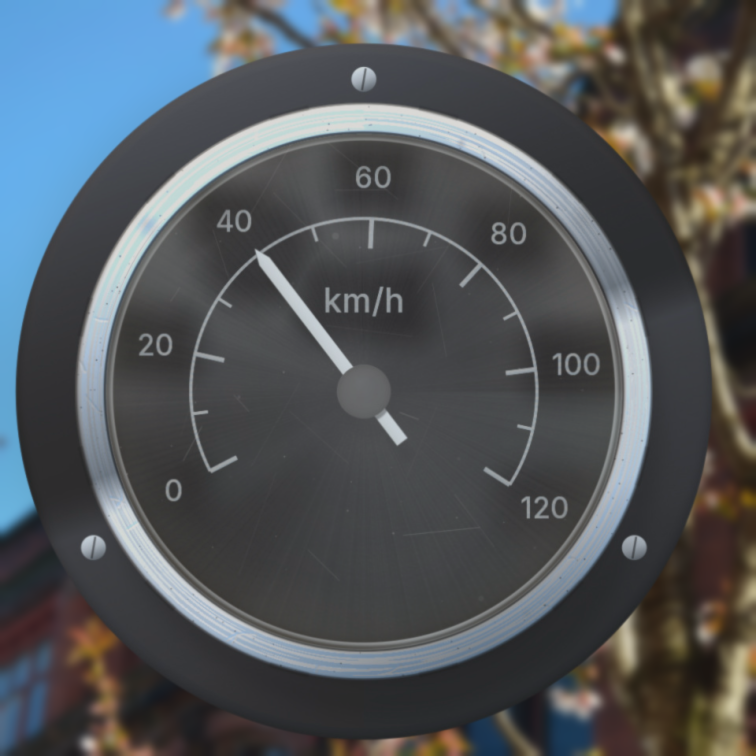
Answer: 40 (km/h)
